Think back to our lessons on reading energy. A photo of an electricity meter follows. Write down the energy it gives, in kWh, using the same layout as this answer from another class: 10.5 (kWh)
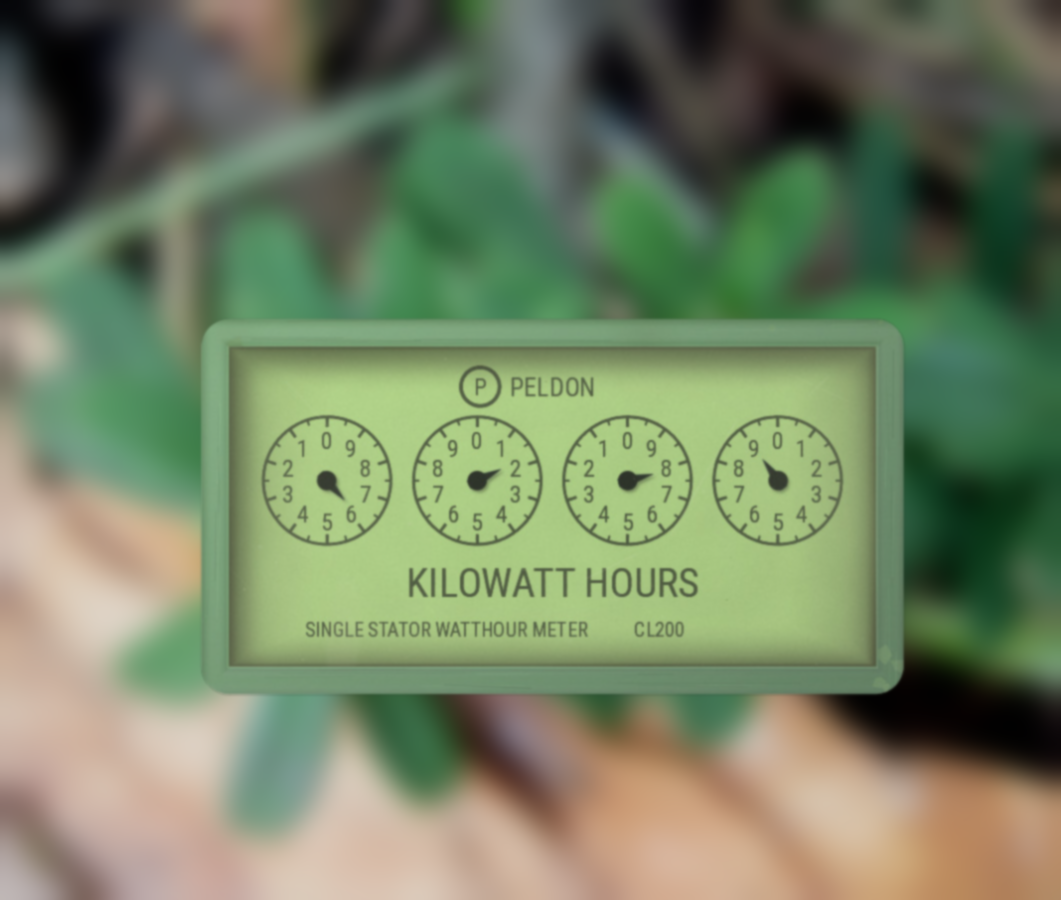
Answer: 6179 (kWh)
